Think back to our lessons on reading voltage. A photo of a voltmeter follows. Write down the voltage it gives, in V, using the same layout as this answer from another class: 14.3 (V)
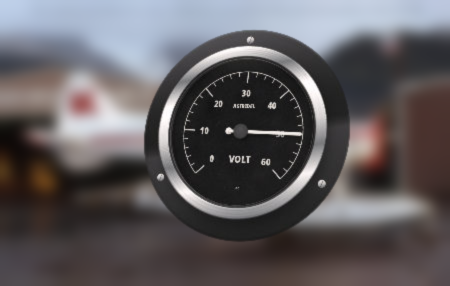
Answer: 50 (V)
